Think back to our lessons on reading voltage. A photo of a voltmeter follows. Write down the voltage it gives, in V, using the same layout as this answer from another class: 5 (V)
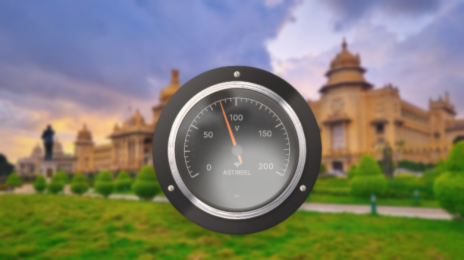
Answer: 85 (V)
